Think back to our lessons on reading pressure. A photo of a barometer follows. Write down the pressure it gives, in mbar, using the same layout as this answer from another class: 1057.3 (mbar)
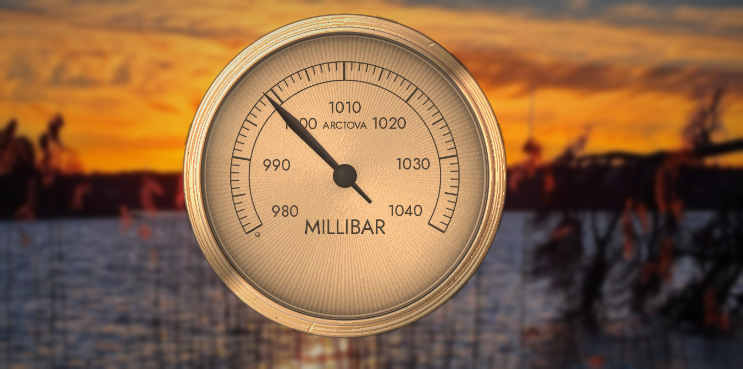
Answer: 999 (mbar)
